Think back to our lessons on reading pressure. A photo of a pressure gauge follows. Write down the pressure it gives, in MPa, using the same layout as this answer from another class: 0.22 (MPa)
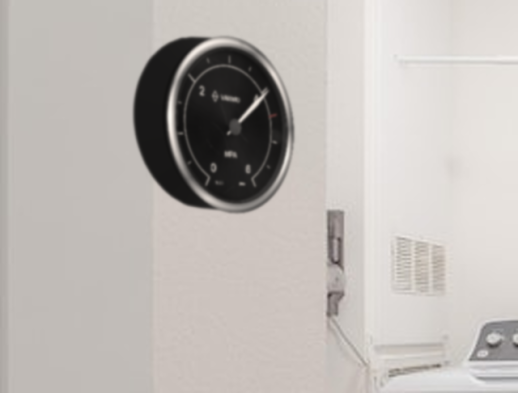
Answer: 4 (MPa)
